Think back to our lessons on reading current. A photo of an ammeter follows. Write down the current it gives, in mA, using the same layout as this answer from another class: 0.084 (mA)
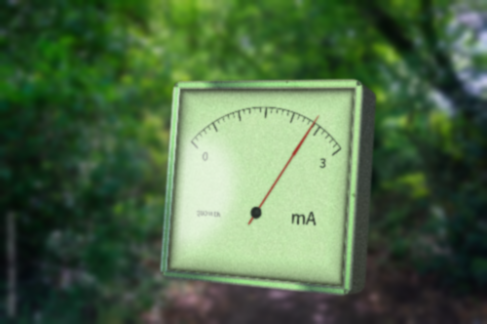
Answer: 2.4 (mA)
